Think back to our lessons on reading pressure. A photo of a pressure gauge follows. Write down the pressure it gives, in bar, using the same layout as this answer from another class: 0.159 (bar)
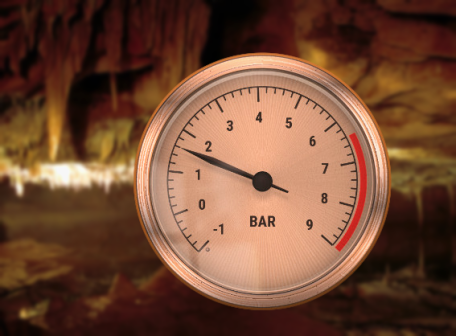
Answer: 1.6 (bar)
